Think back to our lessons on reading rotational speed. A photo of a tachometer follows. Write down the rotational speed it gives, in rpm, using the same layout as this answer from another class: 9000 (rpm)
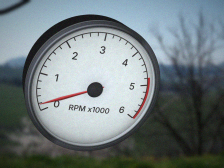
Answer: 200 (rpm)
